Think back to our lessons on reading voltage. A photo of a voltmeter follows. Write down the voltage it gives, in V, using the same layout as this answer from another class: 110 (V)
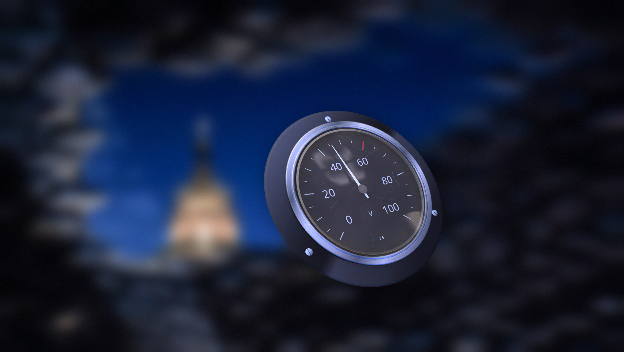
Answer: 45 (V)
